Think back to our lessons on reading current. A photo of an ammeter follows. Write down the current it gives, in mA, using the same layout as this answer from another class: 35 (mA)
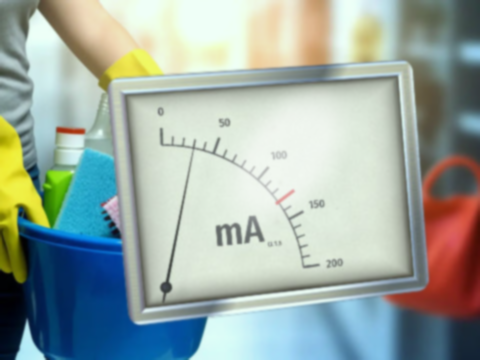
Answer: 30 (mA)
